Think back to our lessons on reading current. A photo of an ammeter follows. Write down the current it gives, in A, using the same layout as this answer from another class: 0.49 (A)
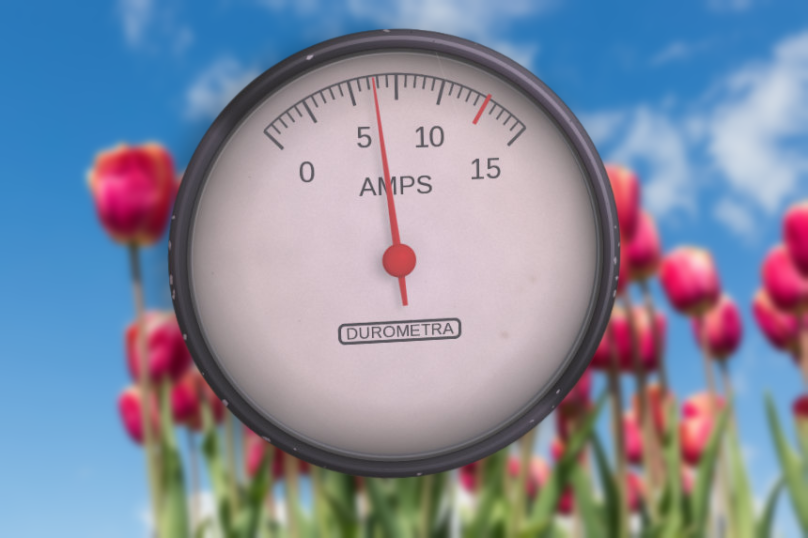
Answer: 6.25 (A)
